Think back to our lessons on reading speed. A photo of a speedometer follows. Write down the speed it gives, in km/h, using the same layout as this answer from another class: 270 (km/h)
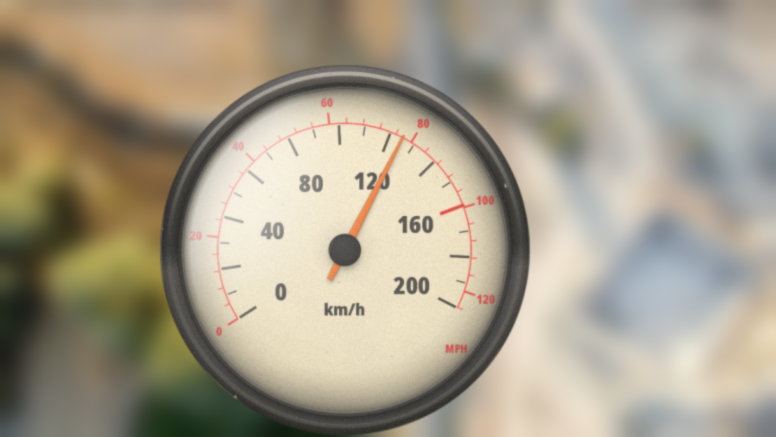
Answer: 125 (km/h)
